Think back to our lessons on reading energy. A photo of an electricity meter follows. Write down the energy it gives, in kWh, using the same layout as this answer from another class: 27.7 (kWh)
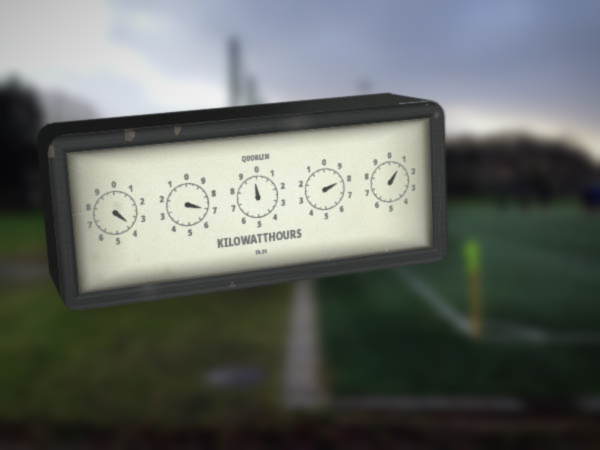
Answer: 36981 (kWh)
